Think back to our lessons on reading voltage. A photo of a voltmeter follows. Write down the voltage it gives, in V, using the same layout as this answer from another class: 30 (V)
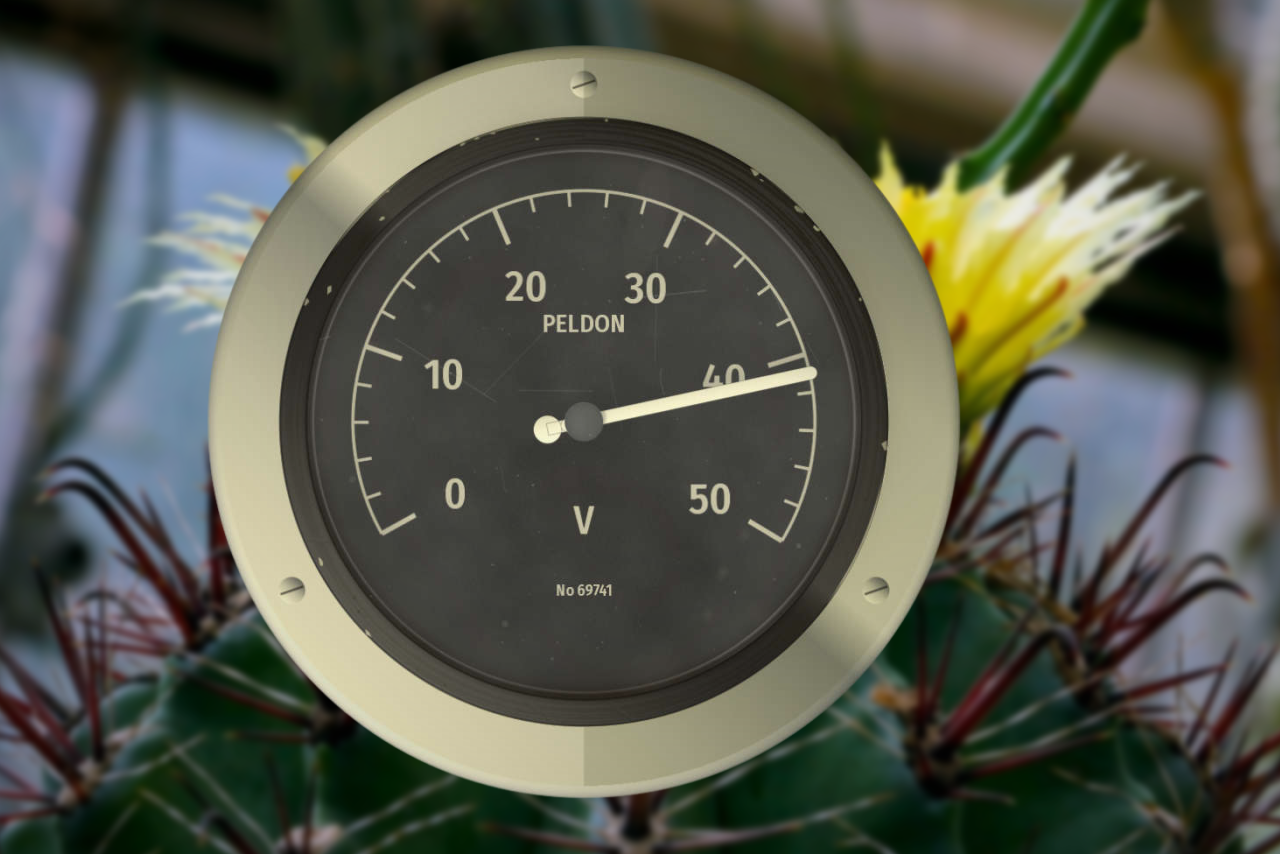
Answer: 41 (V)
